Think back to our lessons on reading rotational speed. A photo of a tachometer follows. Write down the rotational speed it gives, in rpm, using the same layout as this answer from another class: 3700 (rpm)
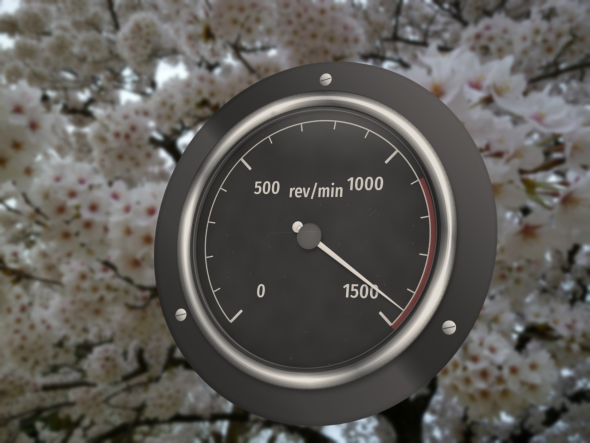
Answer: 1450 (rpm)
